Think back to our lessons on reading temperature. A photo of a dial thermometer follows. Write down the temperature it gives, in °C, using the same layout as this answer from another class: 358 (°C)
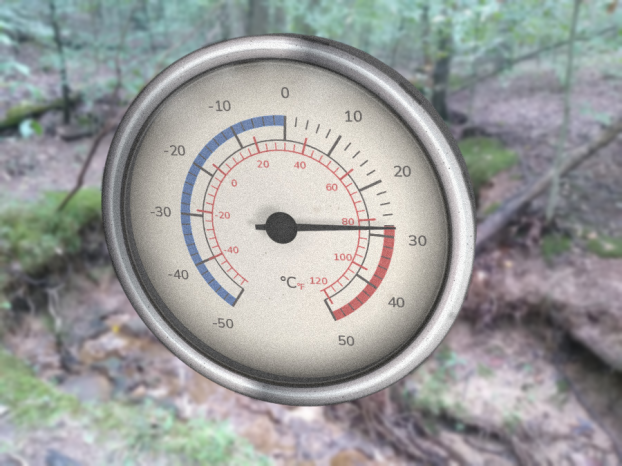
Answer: 28 (°C)
